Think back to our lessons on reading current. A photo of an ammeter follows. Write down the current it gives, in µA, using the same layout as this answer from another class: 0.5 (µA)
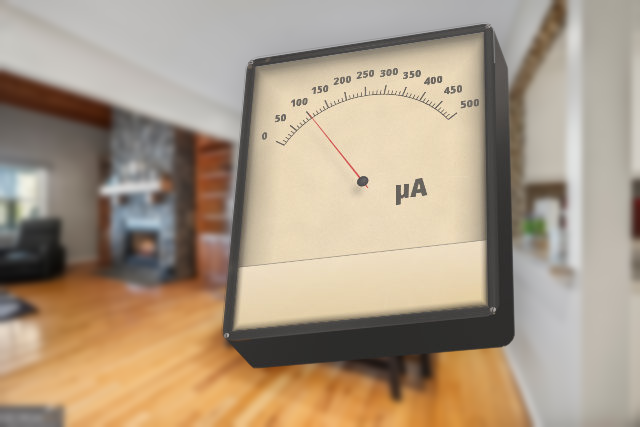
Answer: 100 (µA)
